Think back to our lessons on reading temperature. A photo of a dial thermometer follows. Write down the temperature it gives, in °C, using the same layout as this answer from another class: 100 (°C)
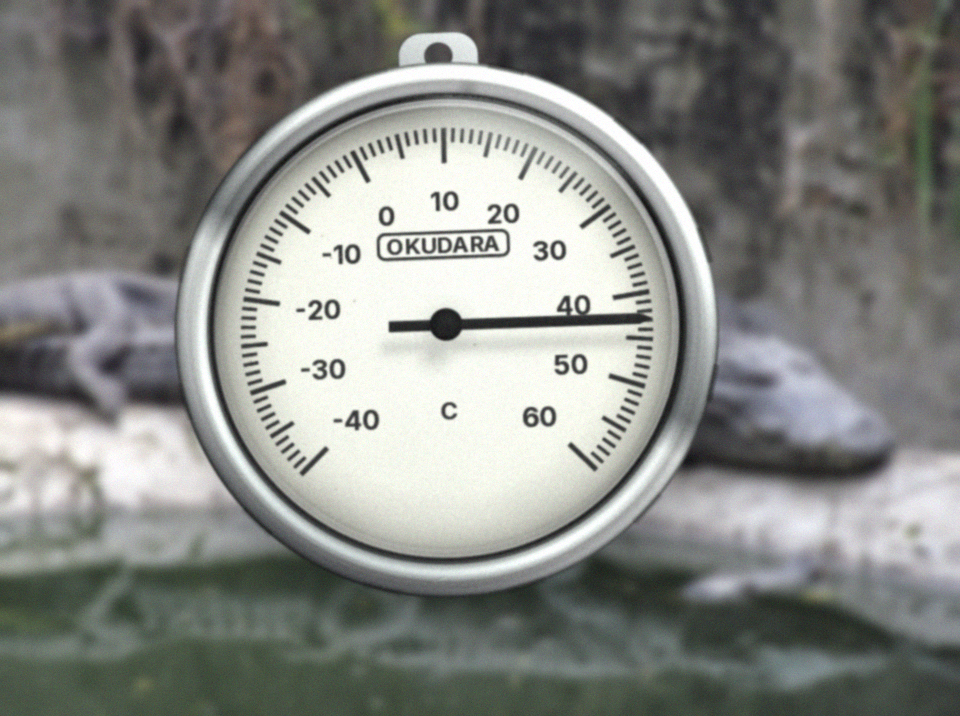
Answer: 43 (°C)
